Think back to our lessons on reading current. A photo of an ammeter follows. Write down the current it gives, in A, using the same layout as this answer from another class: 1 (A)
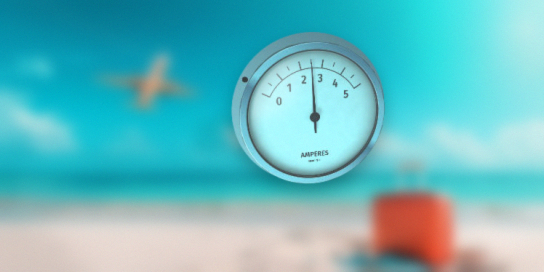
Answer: 2.5 (A)
